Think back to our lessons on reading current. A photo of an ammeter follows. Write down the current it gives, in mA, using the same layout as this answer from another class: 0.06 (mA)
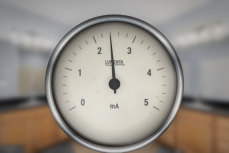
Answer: 2.4 (mA)
